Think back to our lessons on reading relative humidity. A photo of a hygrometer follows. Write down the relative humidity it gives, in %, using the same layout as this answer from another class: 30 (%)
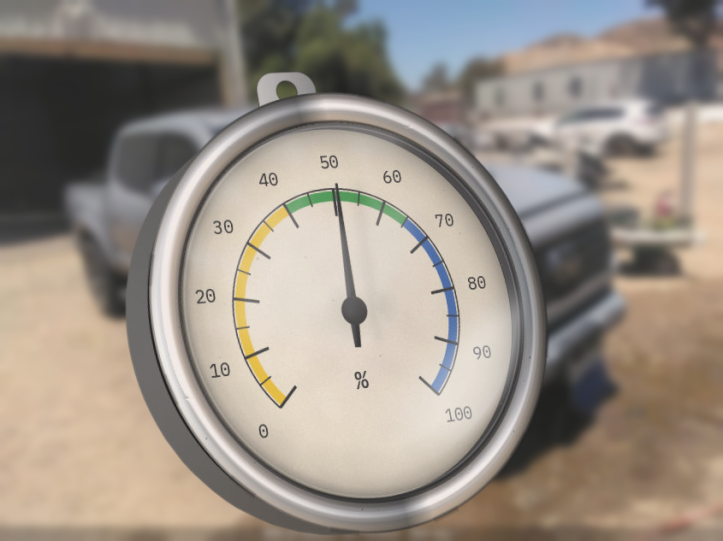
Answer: 50 (%)
